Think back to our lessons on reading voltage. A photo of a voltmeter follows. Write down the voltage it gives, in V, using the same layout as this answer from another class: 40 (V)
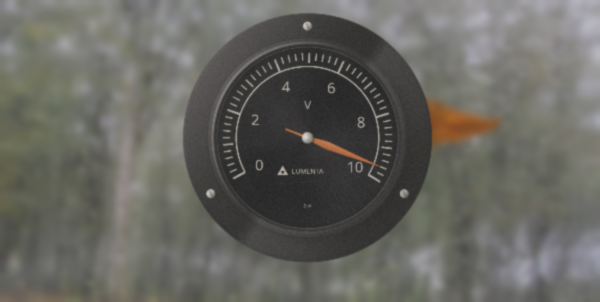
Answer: 9.6 (V)
